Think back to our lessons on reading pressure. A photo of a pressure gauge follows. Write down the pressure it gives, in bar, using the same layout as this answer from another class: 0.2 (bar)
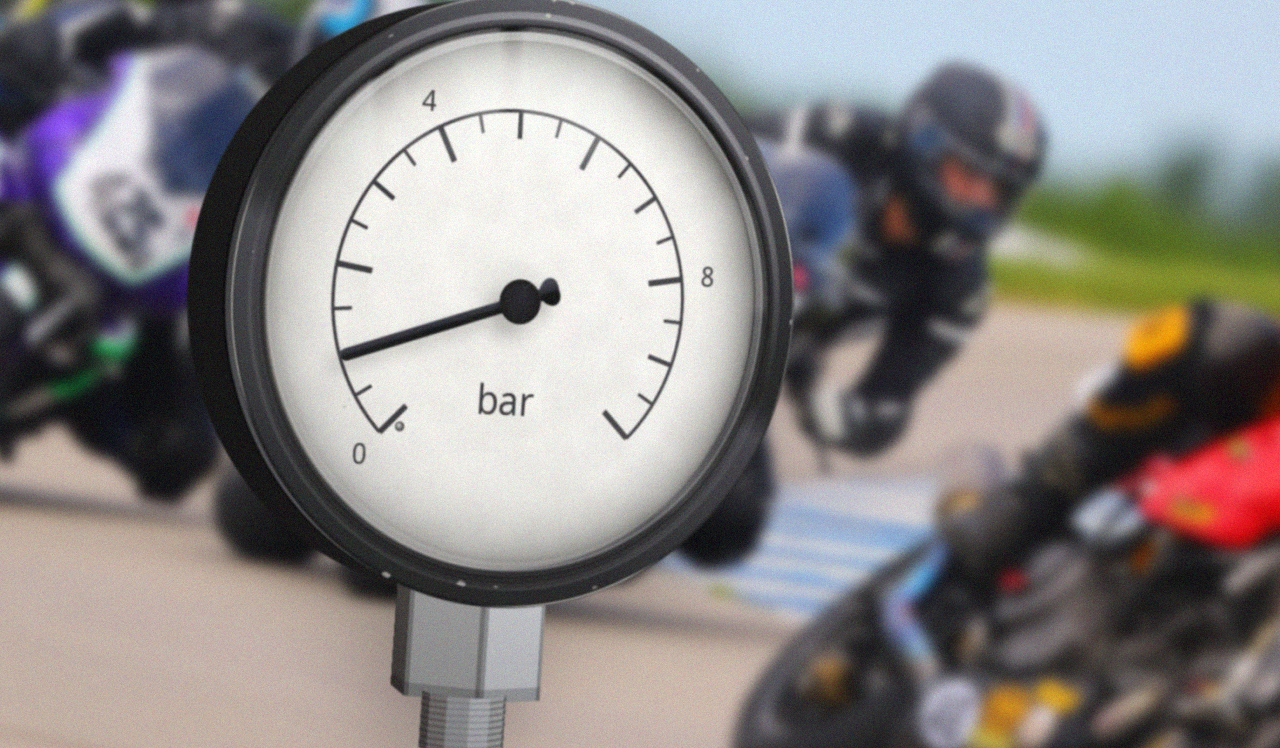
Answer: 1 (bar)
